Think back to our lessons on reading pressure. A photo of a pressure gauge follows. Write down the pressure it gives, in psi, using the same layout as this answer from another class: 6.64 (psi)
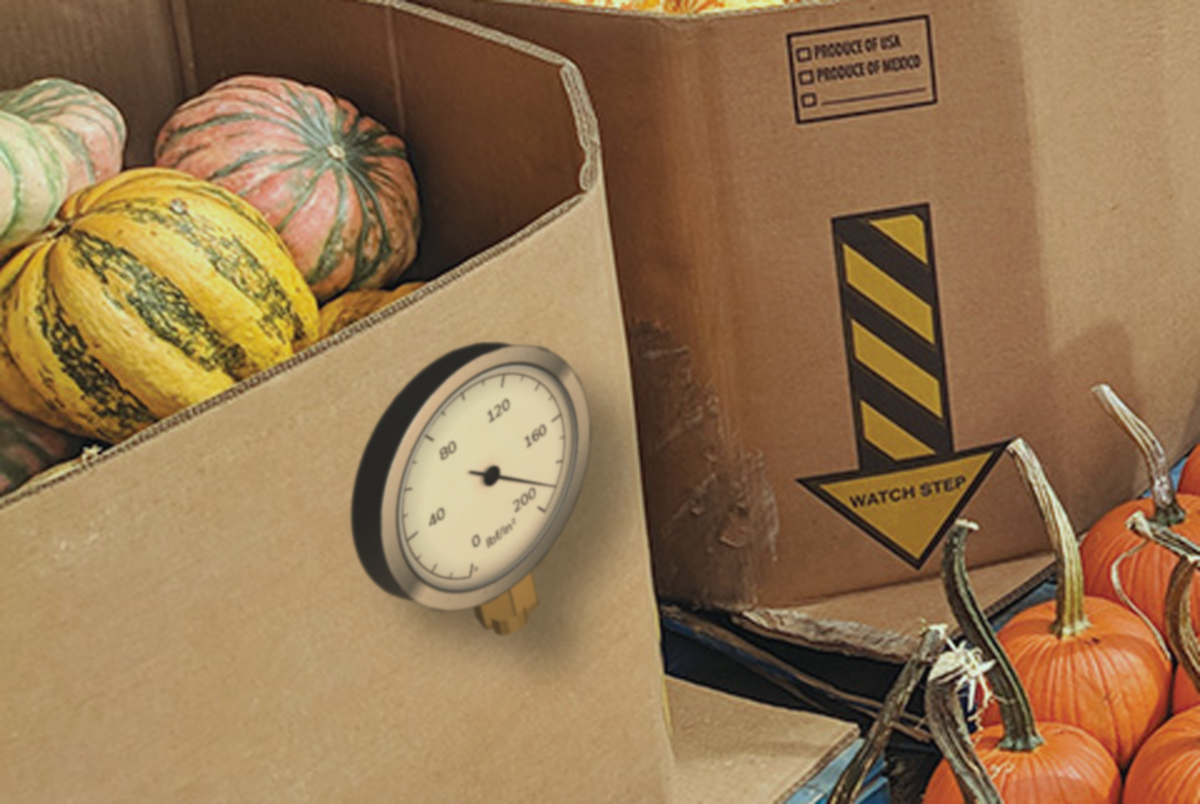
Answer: 190 (psi)
